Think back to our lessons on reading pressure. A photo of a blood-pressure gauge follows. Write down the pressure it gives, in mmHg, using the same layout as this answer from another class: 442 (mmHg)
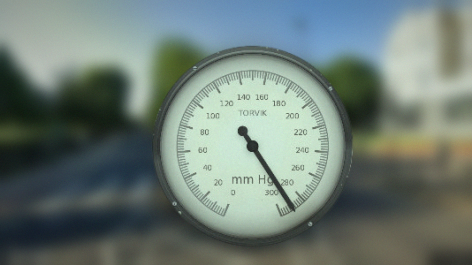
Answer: 290 (mmHg)
